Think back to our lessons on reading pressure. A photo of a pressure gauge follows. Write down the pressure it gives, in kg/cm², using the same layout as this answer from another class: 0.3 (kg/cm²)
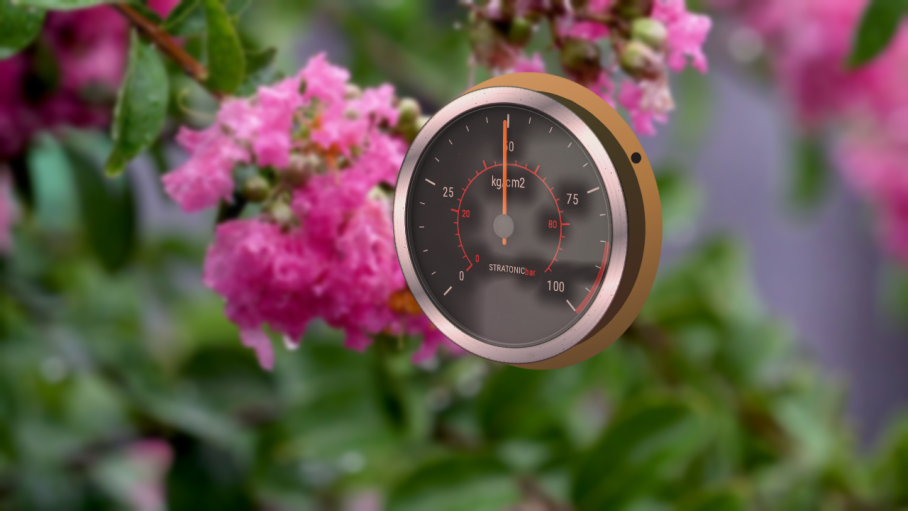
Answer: 50 (kg/cm²)
